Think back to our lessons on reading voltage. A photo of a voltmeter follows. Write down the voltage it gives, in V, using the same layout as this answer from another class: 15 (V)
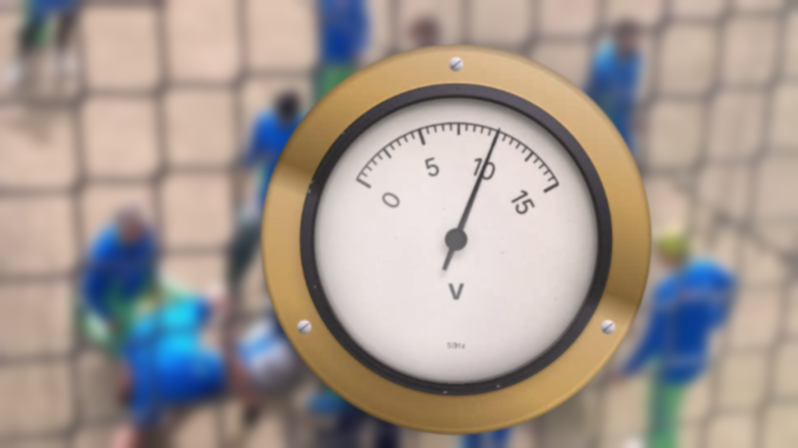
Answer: 10 (V)
